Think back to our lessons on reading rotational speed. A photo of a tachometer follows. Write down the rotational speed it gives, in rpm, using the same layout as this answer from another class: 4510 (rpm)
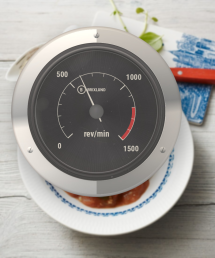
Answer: 600 (rpm)
